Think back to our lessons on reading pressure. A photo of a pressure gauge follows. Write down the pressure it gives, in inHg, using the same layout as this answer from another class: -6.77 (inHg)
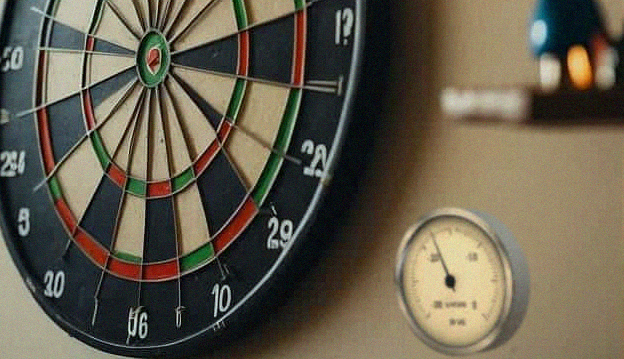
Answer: -17.5 (inHg)
